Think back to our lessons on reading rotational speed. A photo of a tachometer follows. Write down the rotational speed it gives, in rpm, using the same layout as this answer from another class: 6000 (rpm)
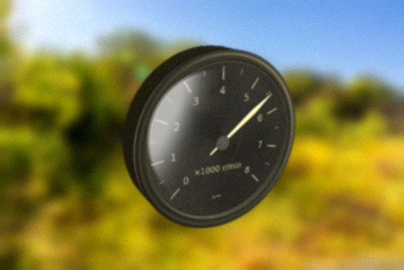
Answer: 5500 (rpm)
